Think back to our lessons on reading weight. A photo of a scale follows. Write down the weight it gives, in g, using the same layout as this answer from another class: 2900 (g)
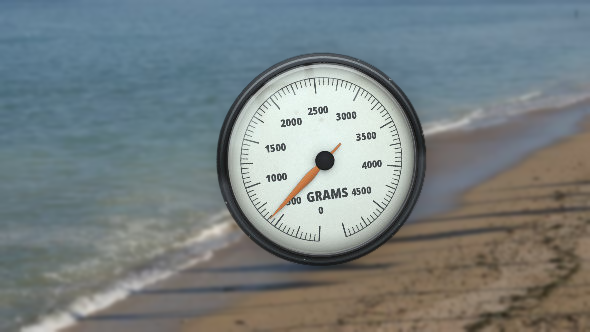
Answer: 600 (g)
